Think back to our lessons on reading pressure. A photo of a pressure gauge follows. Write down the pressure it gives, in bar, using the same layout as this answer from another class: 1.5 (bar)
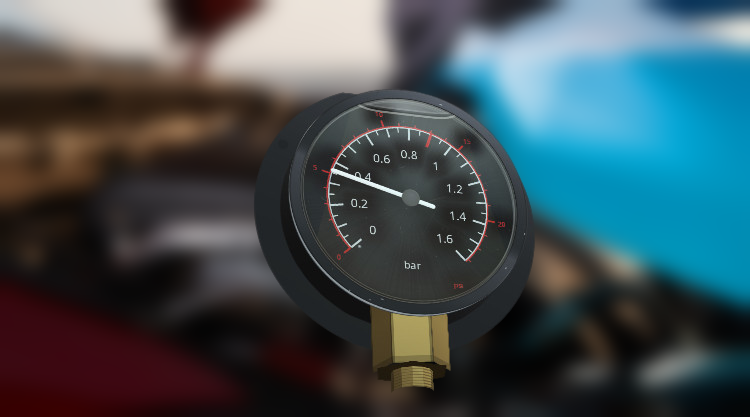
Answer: 0.35 (bar)
